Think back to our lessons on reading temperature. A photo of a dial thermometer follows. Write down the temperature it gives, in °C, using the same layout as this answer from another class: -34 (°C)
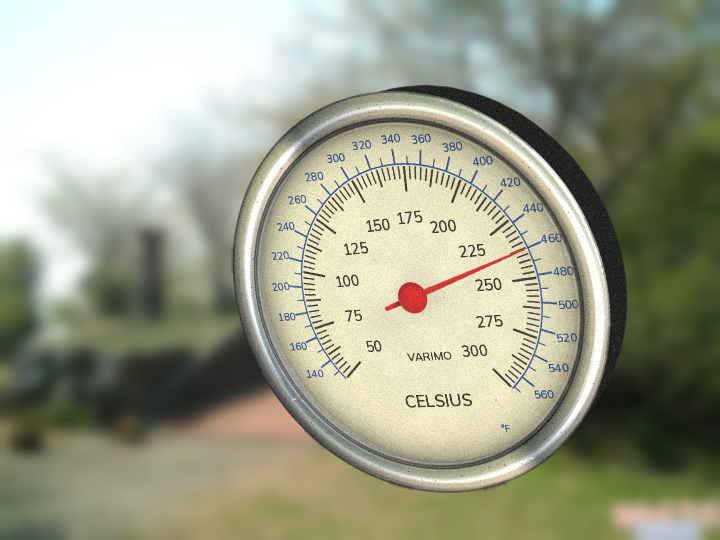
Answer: 237.5 (°C)
